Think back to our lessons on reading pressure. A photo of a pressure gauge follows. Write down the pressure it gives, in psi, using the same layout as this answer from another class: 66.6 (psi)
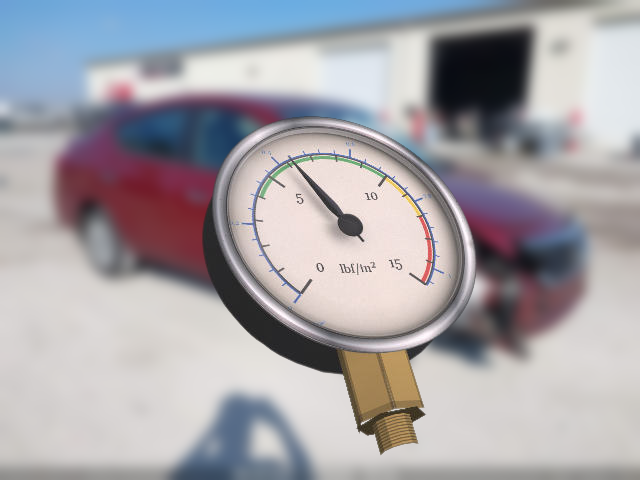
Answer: 6 (psi)
